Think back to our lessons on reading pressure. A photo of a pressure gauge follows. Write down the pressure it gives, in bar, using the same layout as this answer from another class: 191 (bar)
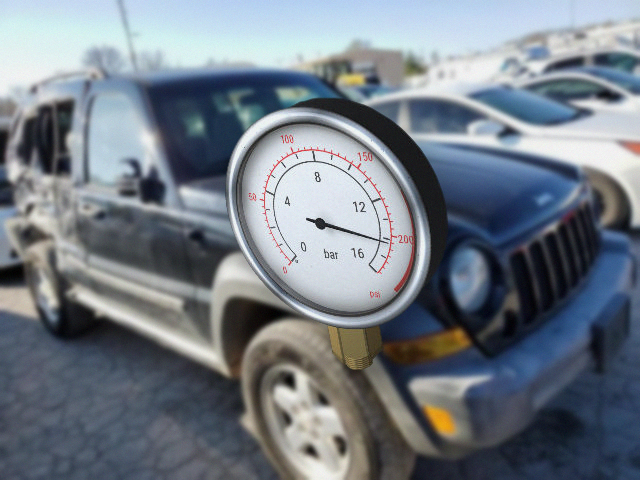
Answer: 14 (bar)
